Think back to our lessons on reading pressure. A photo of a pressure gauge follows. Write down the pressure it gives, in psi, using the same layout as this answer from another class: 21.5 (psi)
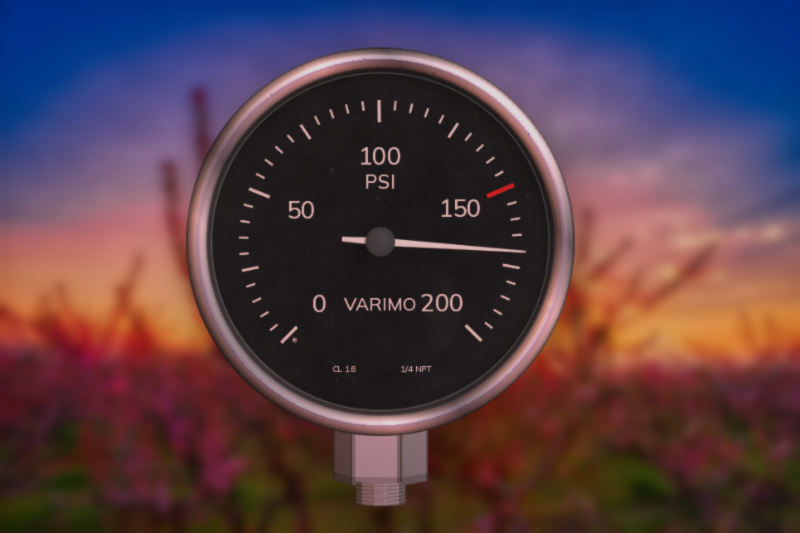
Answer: 170 (psi)
